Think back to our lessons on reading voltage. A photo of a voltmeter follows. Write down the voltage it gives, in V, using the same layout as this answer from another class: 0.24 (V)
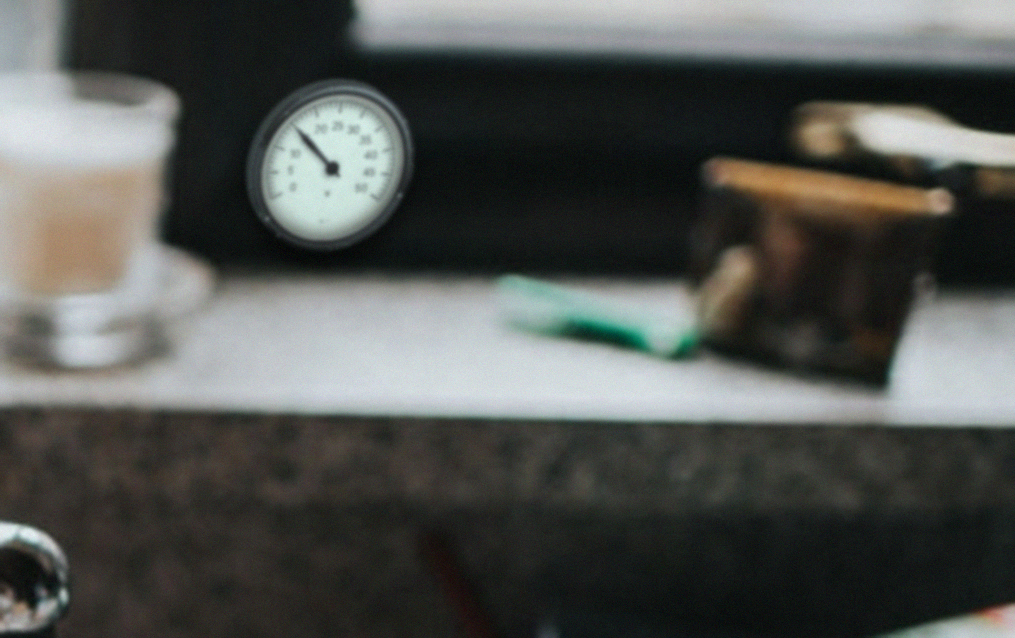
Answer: 15 (V)
